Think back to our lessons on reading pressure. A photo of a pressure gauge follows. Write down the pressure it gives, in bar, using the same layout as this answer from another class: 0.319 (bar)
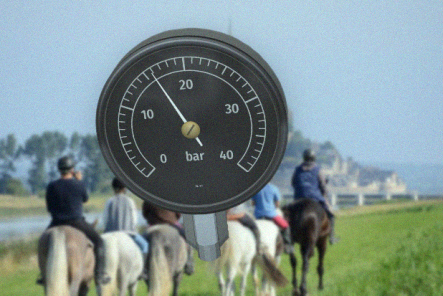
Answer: 16 (bar)
